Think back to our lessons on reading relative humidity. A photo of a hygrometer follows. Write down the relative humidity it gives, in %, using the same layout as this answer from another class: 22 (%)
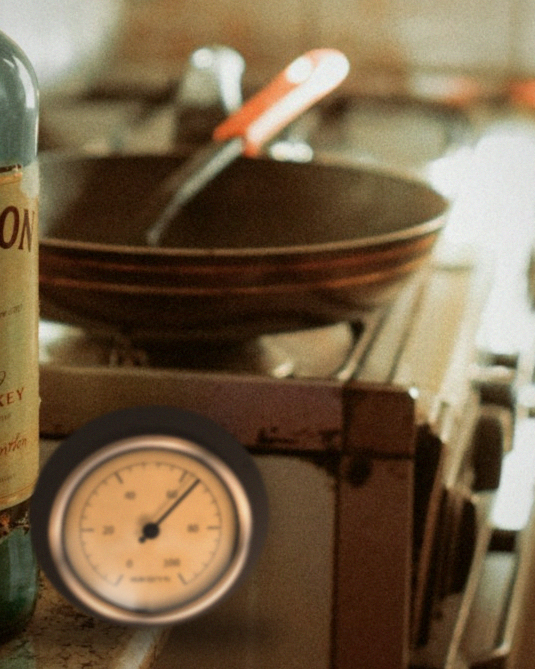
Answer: 64 (%)
